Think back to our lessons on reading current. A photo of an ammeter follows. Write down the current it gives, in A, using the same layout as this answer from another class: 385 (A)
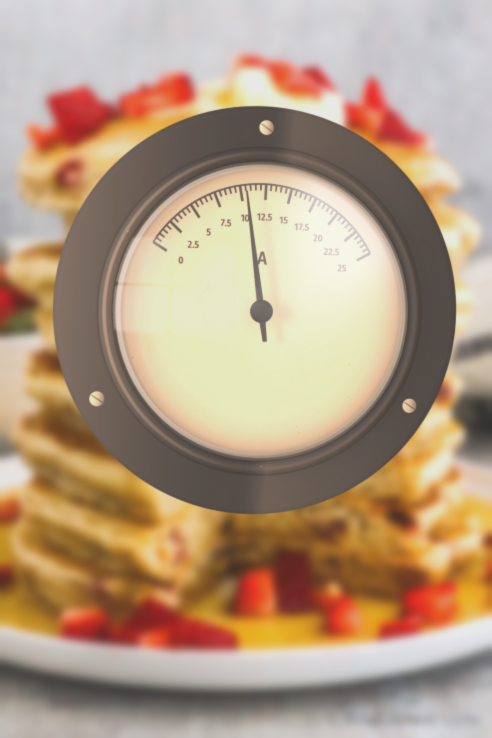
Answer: 10.5 (A)
